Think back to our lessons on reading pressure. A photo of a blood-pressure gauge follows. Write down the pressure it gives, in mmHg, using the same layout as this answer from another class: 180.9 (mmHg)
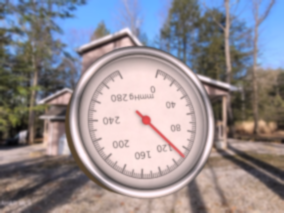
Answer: 110 (mmHg)
